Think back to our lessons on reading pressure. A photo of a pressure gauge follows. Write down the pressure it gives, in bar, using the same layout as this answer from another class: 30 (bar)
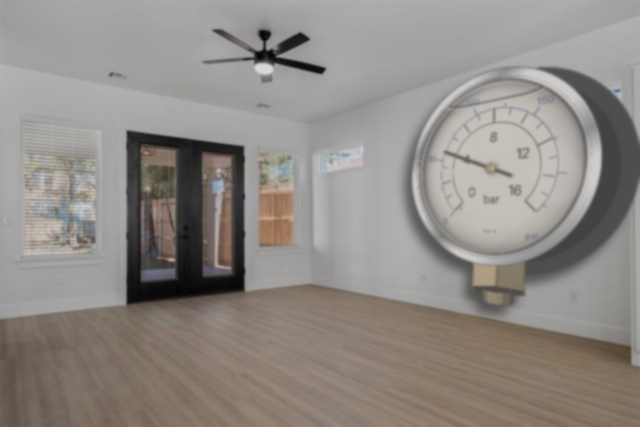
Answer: 4 (bar)
